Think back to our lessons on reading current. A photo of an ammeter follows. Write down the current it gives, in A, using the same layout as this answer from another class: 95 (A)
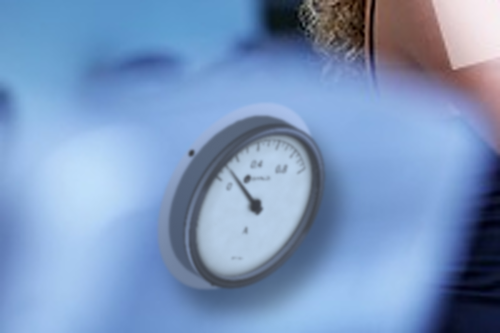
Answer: 0.1 (A)
